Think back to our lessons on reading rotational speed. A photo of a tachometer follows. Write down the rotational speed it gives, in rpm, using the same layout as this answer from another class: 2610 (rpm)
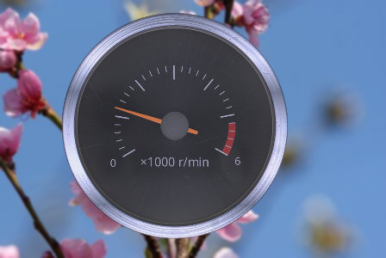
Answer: 1200 (rpm)
